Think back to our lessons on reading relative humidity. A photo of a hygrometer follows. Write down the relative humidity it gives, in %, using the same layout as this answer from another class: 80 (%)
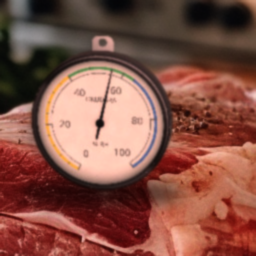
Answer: 56 (%)
